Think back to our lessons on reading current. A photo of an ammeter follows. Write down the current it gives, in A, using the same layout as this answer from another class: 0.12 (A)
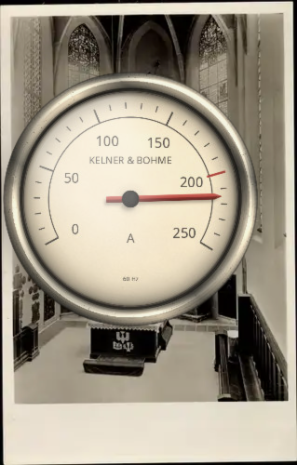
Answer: 215 (A)
